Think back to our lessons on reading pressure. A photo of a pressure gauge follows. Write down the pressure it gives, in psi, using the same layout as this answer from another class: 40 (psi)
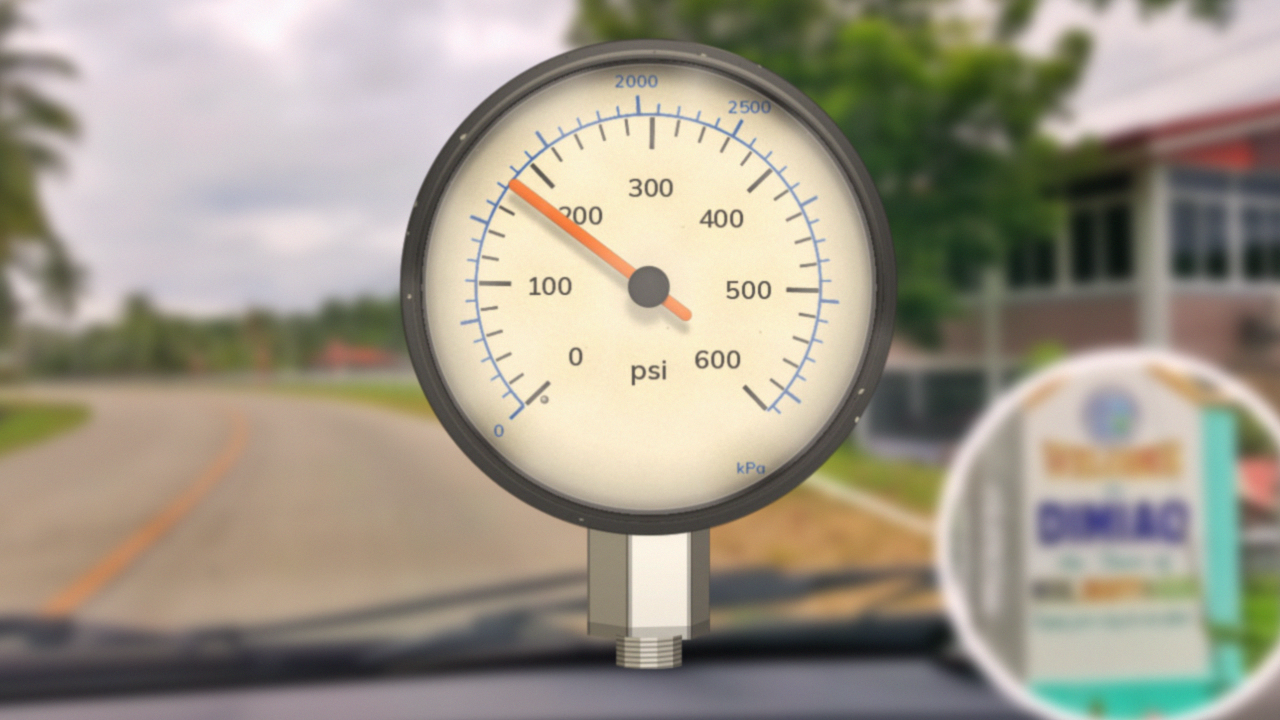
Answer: 180 (psi)
